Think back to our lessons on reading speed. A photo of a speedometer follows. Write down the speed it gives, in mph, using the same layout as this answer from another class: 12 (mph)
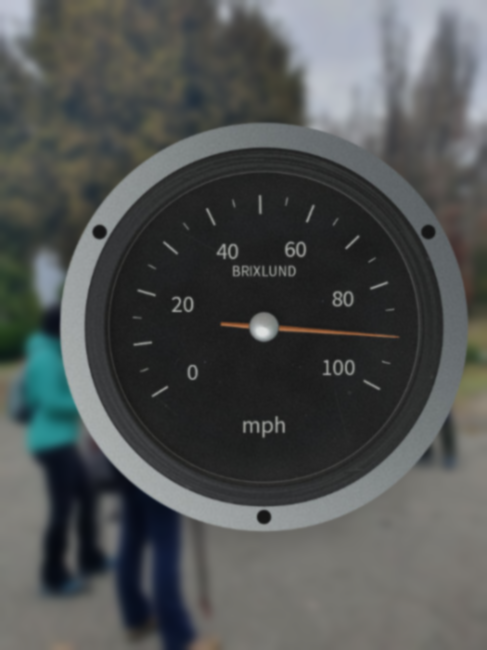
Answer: 90 (mph)
